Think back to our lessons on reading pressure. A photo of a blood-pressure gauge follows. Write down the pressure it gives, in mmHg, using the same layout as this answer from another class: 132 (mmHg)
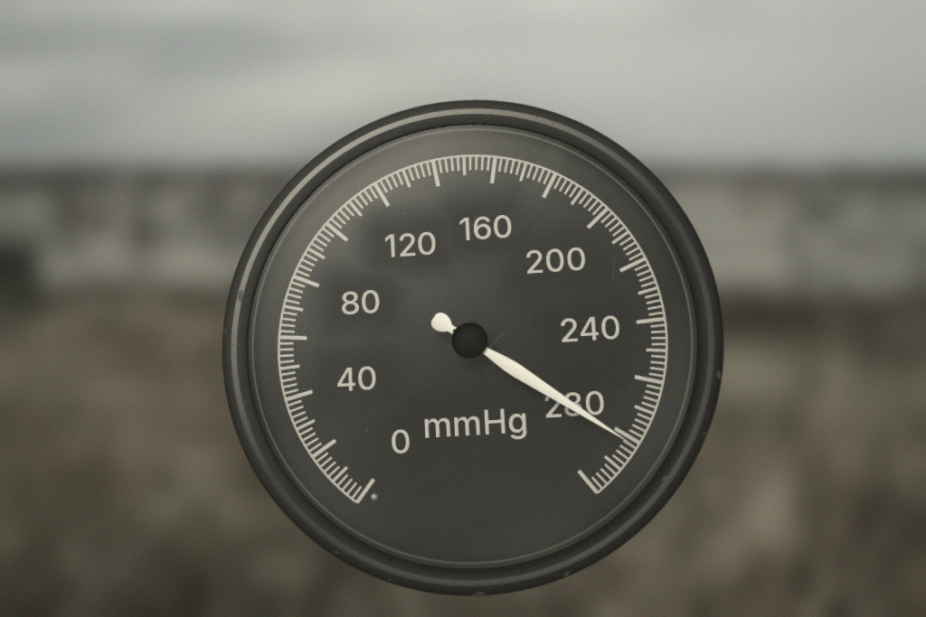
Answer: 282 (mmHg)
